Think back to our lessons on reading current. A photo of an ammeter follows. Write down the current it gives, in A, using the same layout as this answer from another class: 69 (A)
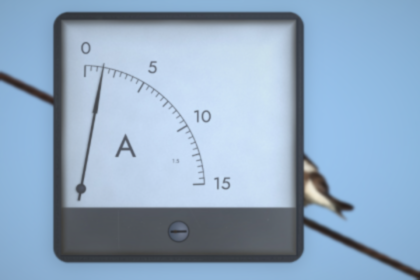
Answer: 1.5 (A)
